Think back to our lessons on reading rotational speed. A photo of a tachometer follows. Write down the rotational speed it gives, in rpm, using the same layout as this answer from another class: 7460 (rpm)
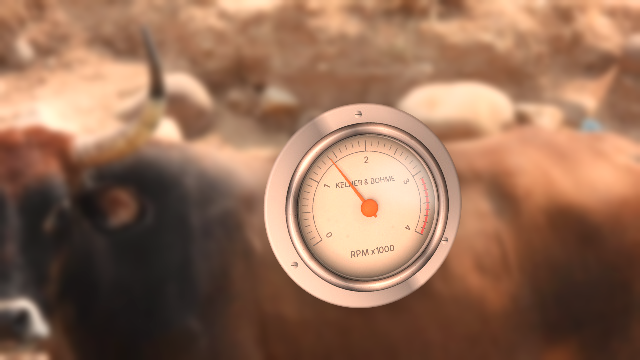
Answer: 1400 (rpm)
